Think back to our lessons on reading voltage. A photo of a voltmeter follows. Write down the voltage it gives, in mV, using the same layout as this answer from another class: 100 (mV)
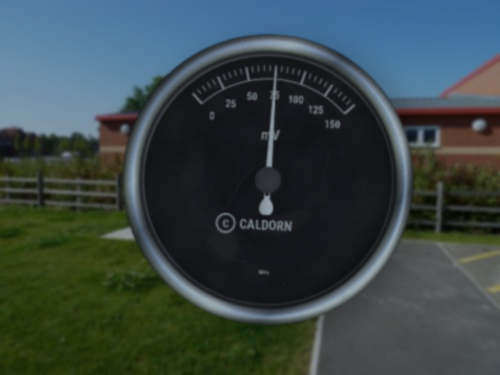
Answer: 75 (mV)
